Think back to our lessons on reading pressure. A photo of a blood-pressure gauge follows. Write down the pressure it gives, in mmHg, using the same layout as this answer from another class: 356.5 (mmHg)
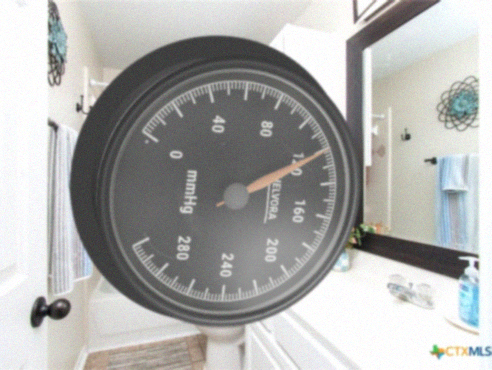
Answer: 120 (mmHg)
